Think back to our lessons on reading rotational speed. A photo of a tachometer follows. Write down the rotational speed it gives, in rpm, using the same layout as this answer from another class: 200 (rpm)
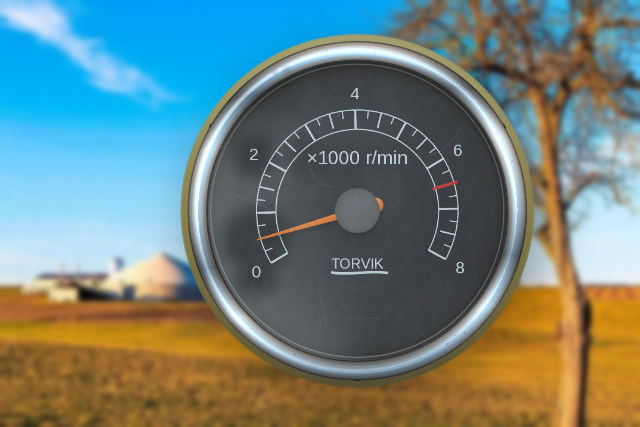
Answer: 500 (rpm)
